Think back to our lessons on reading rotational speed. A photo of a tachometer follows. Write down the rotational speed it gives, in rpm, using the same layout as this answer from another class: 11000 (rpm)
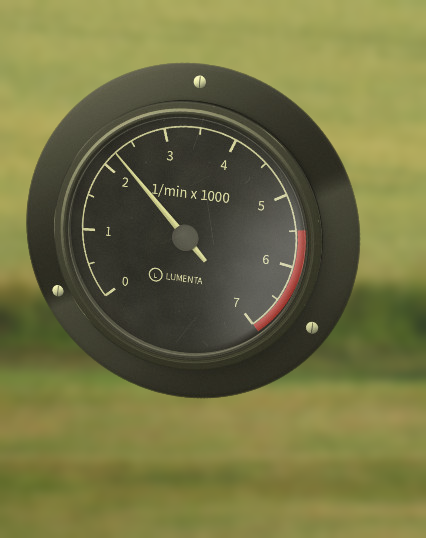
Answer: 2250 (rpm)
